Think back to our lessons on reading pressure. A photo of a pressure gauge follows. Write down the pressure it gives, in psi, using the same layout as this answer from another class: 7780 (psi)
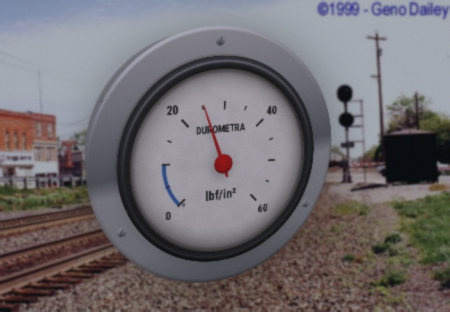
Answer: 25 (psi)
